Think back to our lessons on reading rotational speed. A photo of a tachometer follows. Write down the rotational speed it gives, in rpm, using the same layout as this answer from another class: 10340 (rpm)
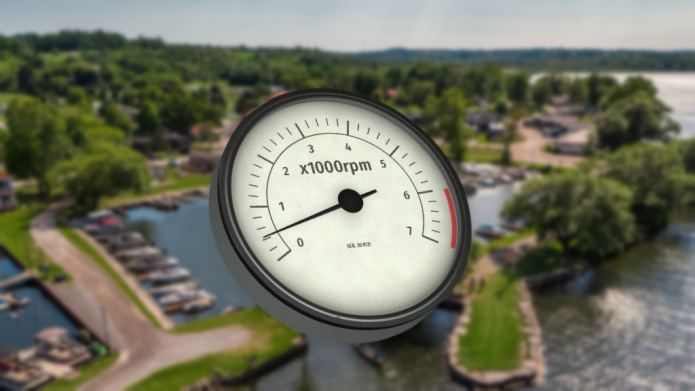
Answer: 400 (rpm)
